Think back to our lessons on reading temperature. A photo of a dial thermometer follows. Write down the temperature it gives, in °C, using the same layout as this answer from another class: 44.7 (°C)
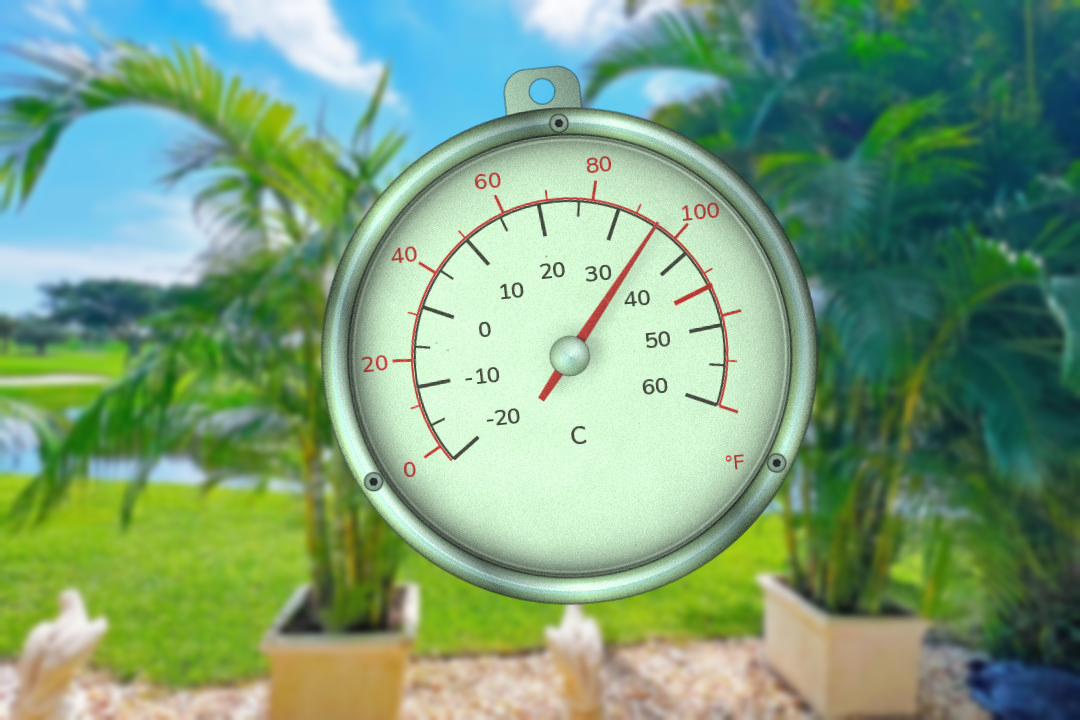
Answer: 35 (°C)
